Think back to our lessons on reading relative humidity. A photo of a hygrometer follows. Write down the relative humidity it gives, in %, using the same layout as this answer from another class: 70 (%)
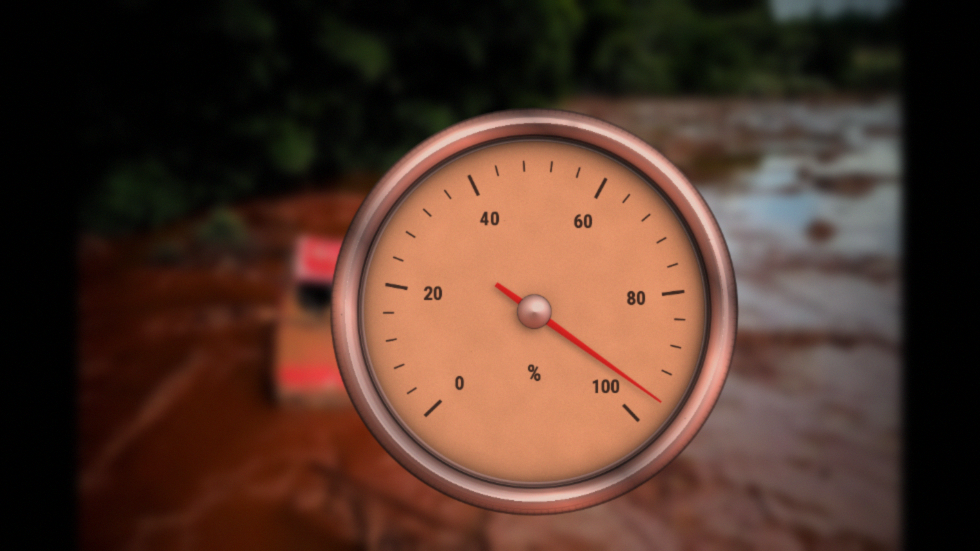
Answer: 96 (%)
